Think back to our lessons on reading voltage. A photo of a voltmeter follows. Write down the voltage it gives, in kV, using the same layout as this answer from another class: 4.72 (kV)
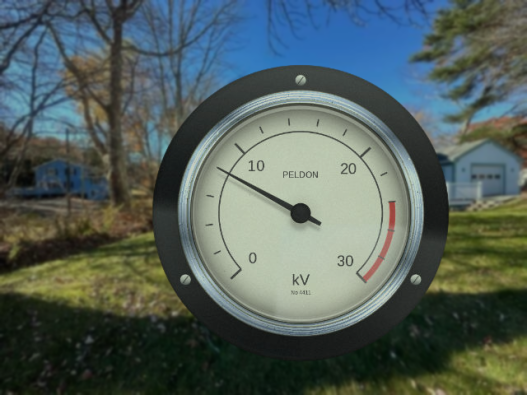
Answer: 8 (kV)
